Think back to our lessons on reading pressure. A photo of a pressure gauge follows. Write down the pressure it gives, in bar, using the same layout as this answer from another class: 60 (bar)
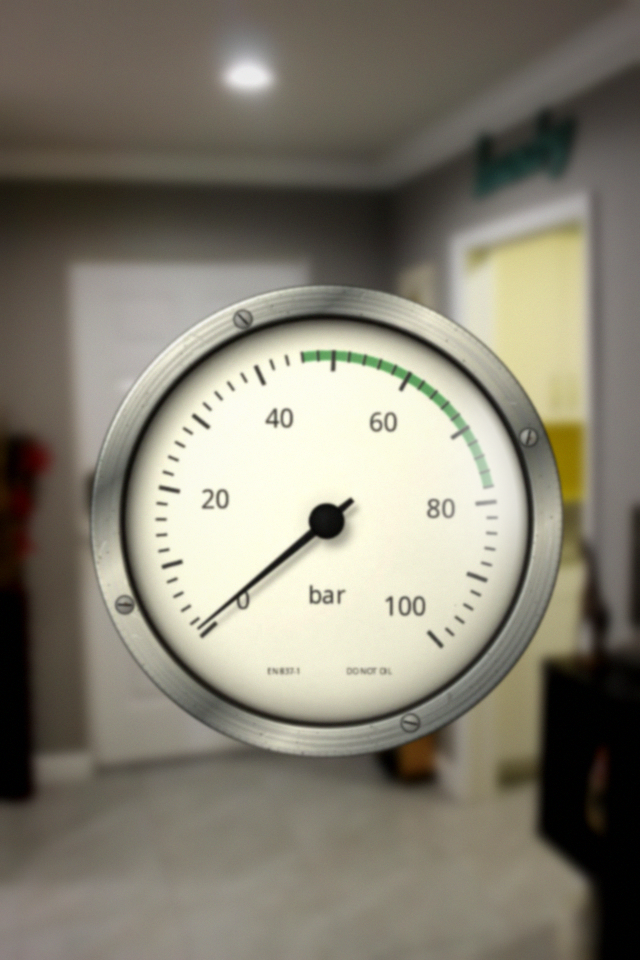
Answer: 1 (bar)
